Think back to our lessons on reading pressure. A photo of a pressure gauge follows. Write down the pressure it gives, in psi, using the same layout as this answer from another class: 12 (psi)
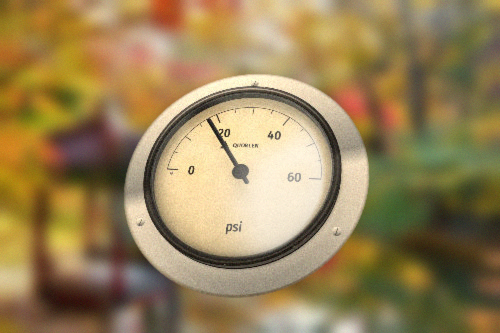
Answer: 17.5 (psi)
